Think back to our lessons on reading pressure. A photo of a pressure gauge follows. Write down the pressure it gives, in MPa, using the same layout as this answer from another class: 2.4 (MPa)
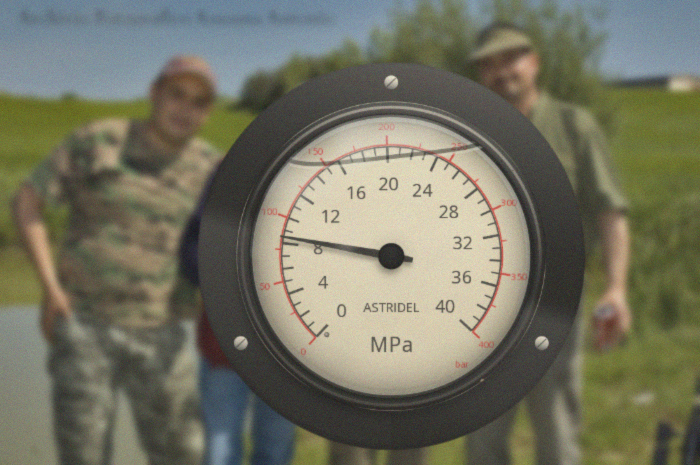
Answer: 8.5 (MPa)
